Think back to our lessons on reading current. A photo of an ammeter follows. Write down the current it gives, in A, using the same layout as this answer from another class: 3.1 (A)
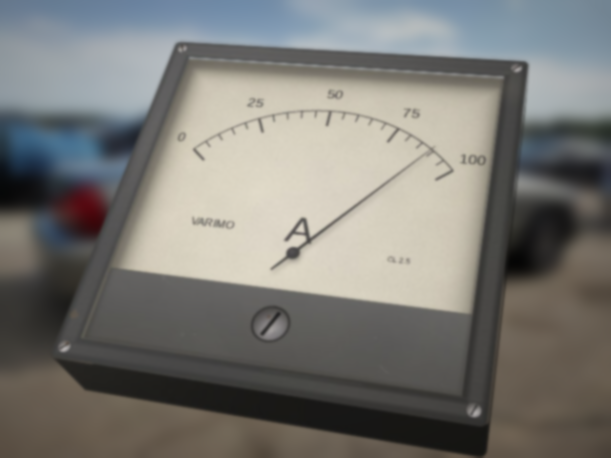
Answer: 90 (A)
